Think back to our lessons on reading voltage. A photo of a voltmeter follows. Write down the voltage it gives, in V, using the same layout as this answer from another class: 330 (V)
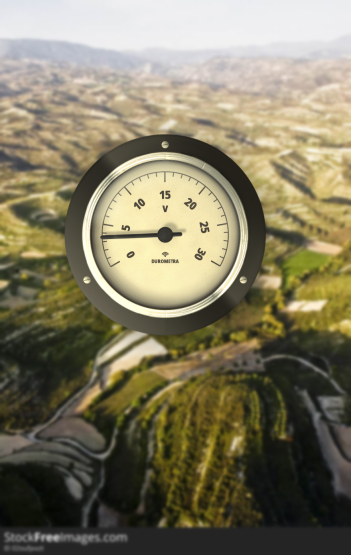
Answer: 3.5 (V)
